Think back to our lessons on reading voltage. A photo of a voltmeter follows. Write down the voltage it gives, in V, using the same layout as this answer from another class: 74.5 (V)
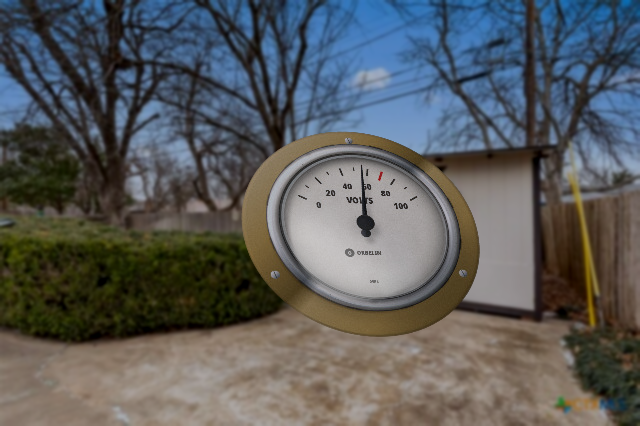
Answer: 55 (V)
